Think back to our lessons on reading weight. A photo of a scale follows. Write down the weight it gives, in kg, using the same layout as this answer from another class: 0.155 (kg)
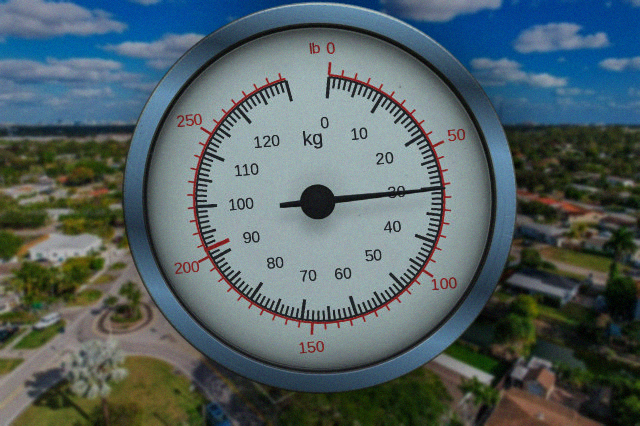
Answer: 30 (kg)
